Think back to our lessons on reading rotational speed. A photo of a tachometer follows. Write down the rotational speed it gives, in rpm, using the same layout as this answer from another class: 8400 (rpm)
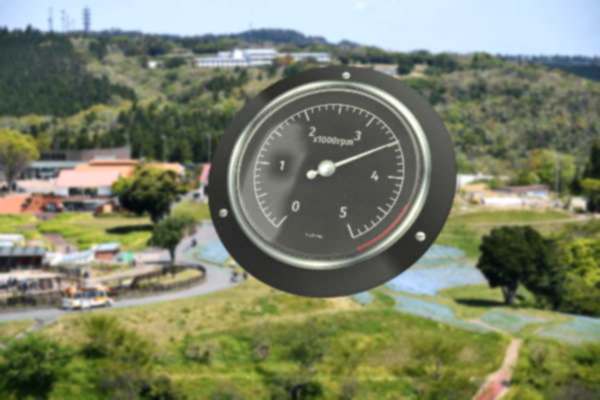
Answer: 3500 (rpm)
